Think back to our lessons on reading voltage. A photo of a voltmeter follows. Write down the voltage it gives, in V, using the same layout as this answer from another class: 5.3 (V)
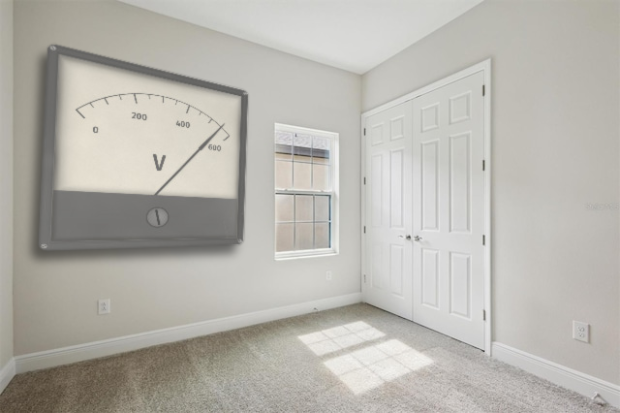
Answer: 550 (V)
